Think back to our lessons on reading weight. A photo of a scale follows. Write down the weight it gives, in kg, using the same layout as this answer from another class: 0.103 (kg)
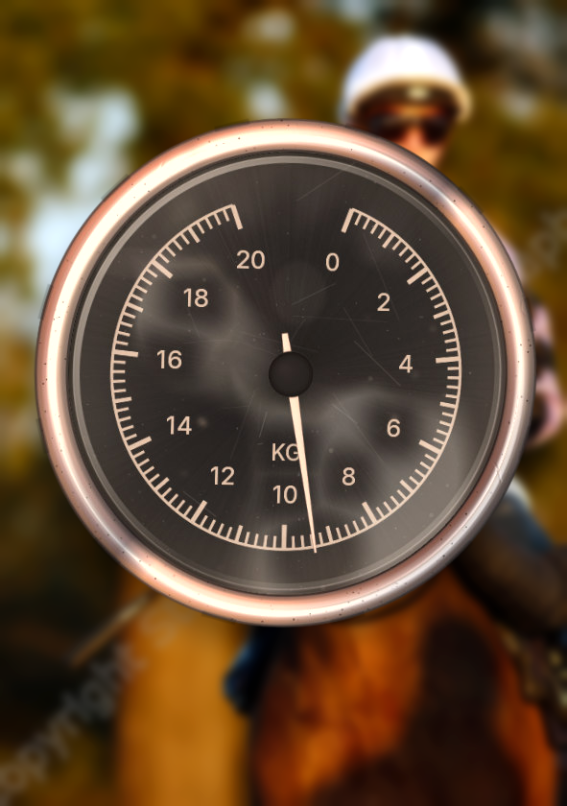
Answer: 9.4 (kg)
